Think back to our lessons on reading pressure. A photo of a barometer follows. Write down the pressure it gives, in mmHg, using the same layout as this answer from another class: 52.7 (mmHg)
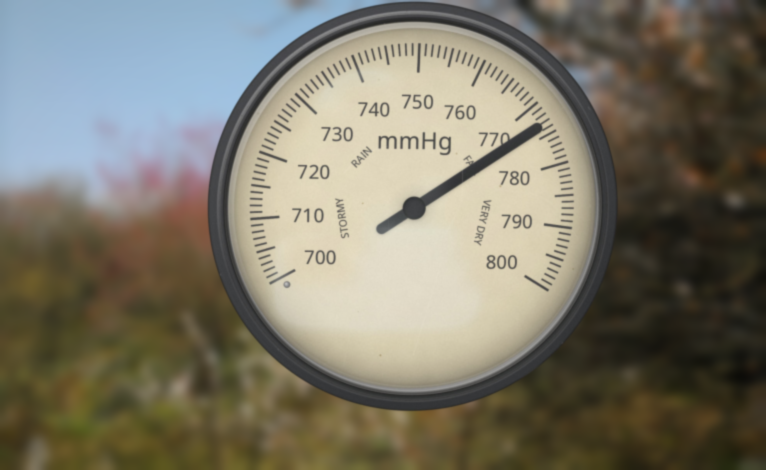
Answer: 773 (mmHg)
